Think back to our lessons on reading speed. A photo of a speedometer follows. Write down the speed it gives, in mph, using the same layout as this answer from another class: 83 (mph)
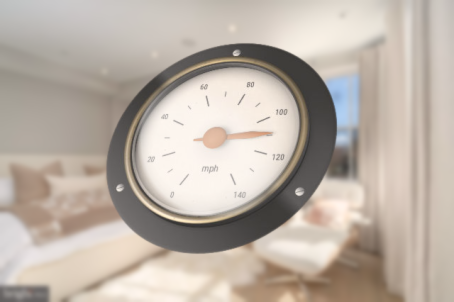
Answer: 110 (mph)
